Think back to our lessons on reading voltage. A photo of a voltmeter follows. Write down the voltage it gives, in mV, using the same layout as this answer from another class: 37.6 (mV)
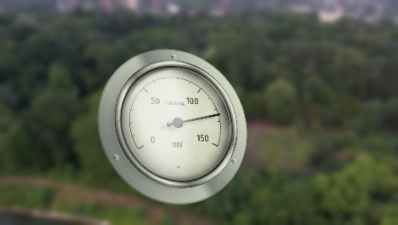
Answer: 125 (mV)
